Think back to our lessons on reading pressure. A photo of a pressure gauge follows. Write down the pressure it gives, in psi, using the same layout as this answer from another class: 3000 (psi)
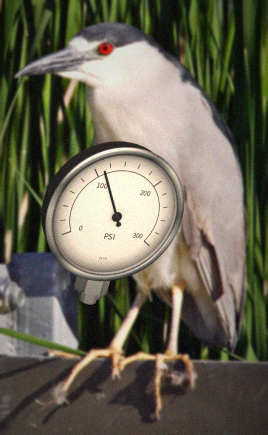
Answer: 110 (psi)
